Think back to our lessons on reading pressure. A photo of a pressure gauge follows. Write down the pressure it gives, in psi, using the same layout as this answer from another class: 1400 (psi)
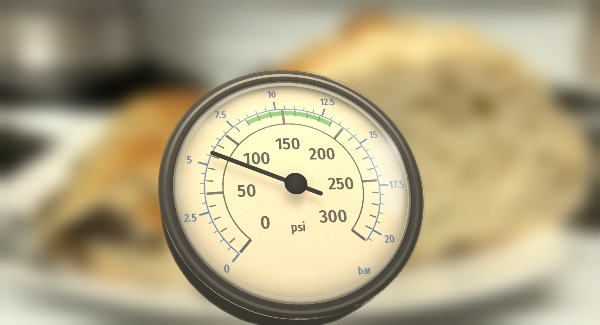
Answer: 80 (psi)
